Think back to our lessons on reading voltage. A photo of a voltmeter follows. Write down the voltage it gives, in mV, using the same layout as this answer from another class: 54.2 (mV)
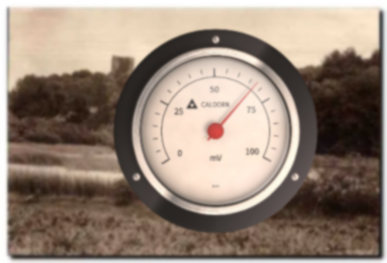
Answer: 67.5 (mV)
